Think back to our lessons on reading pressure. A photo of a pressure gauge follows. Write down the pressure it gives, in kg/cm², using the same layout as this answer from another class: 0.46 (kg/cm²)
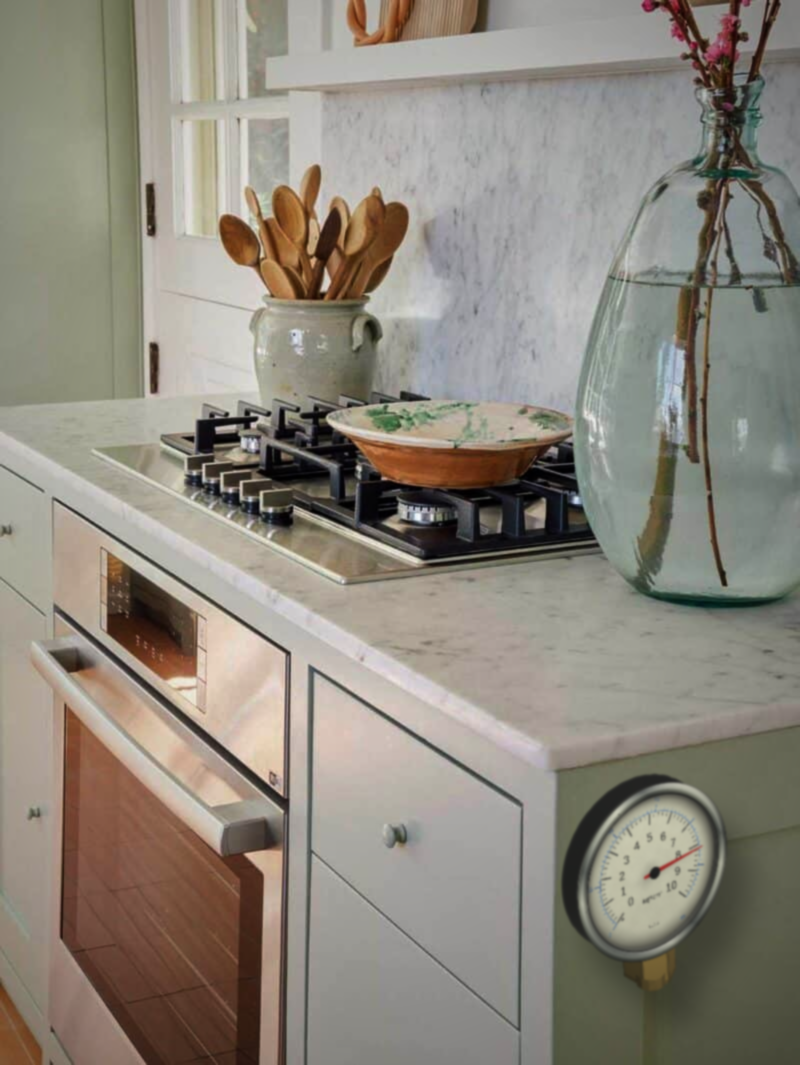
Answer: 8 (kg/cm²)
